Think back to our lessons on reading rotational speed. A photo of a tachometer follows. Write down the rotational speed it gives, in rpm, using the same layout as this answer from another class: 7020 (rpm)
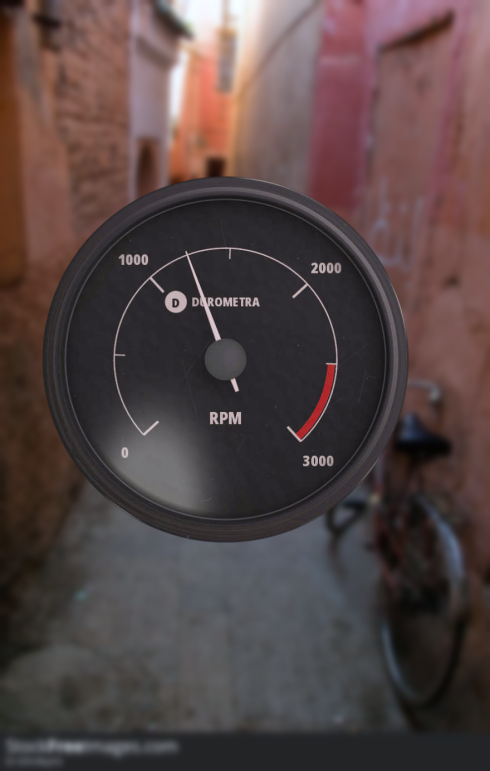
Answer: 1250 (rpm)
